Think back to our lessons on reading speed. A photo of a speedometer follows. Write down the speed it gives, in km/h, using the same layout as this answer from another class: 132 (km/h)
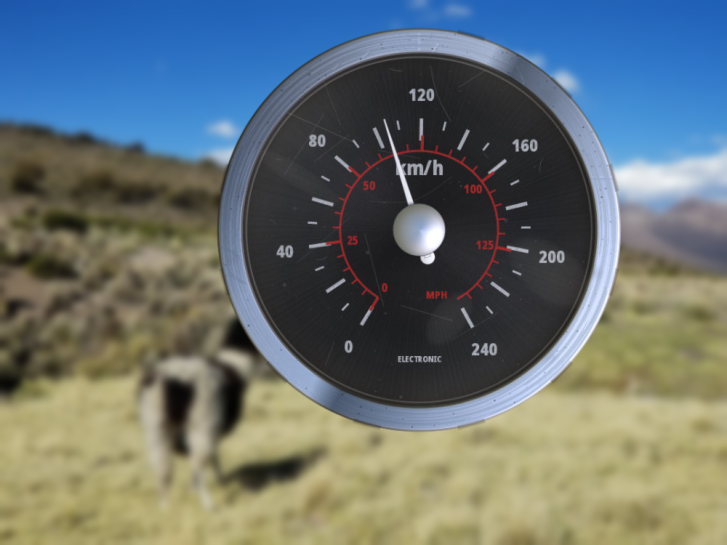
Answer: 105 (km/h)
